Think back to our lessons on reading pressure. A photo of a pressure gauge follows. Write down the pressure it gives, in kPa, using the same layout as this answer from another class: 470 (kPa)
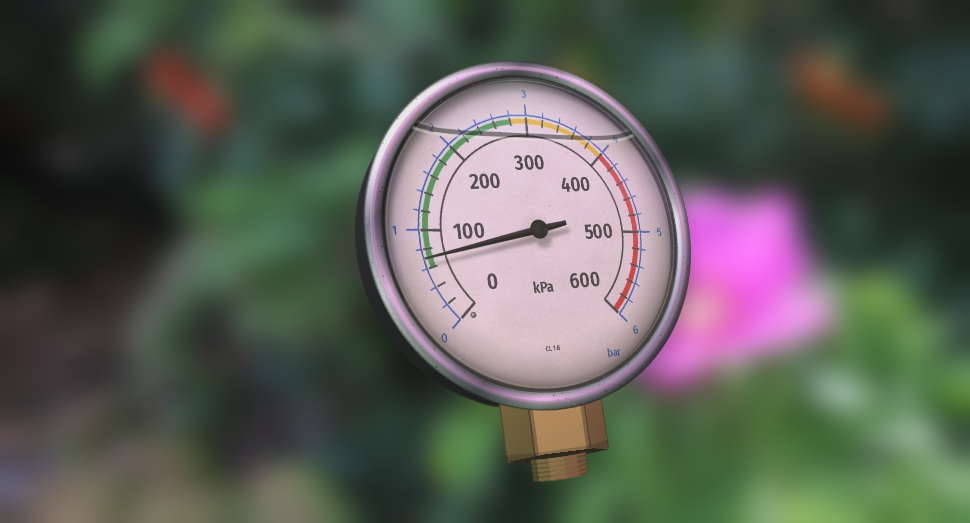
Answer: 70 (kPa)
